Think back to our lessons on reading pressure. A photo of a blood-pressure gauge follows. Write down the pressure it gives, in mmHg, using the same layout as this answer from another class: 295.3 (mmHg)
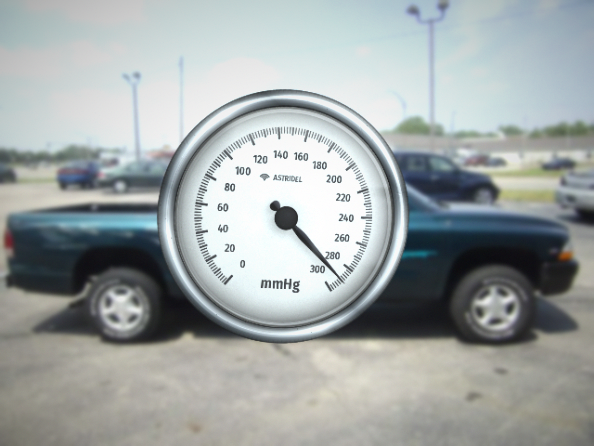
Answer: 290 (mmHg)
